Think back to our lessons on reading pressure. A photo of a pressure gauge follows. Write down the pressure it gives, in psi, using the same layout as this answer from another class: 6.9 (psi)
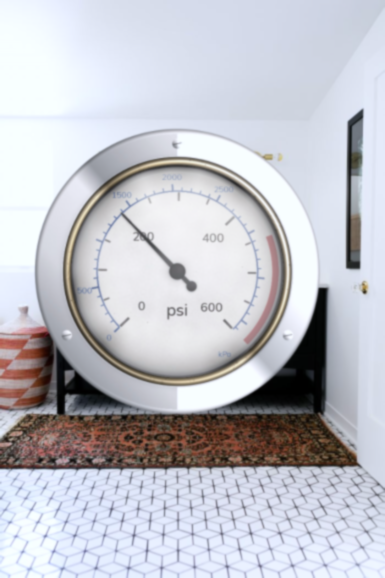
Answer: 200 (psi)
